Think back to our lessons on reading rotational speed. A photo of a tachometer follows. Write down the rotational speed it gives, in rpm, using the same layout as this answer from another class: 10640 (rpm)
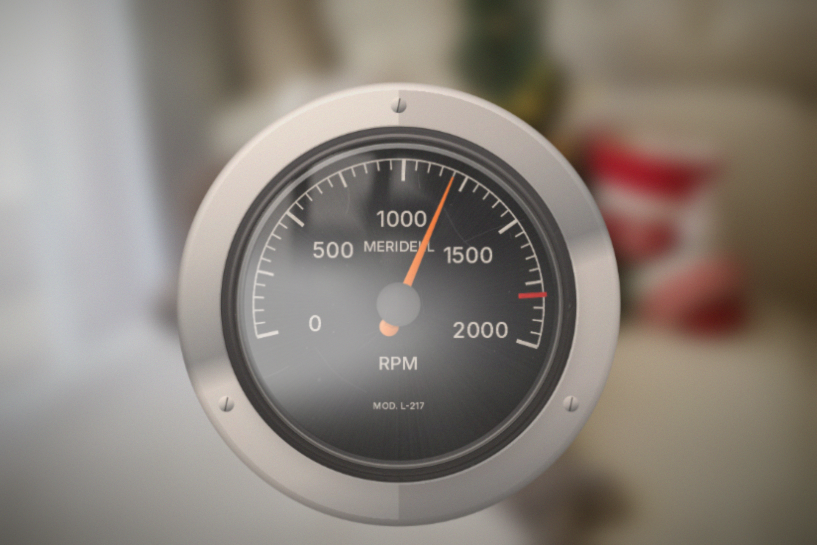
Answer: 1200 (rpm)
